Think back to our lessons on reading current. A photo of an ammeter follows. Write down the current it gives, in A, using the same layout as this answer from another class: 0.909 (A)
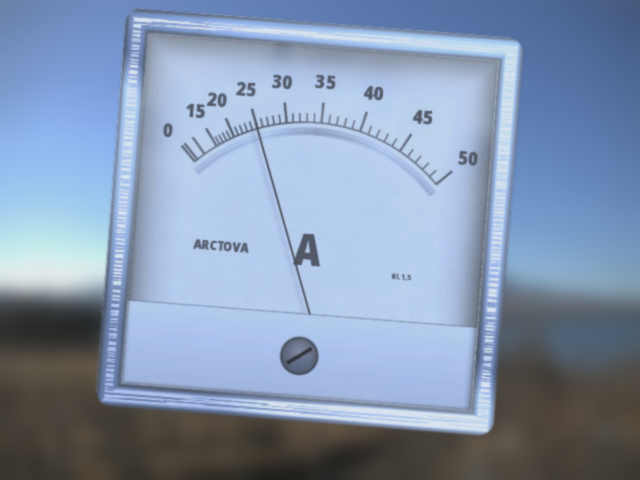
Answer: 25 (A)
